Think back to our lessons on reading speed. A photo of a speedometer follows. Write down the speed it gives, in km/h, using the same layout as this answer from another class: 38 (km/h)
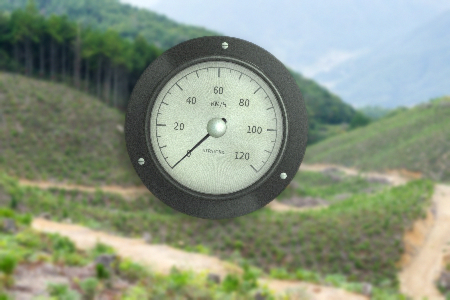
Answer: 0 (km/h)
